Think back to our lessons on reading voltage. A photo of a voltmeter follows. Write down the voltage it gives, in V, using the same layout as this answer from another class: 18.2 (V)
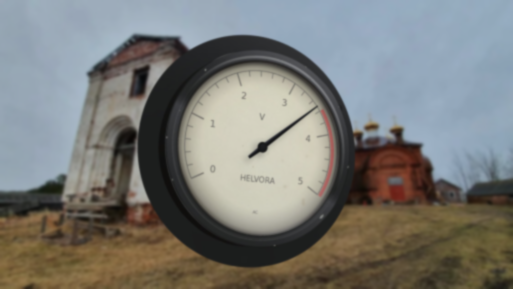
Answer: 3.5 (V)
